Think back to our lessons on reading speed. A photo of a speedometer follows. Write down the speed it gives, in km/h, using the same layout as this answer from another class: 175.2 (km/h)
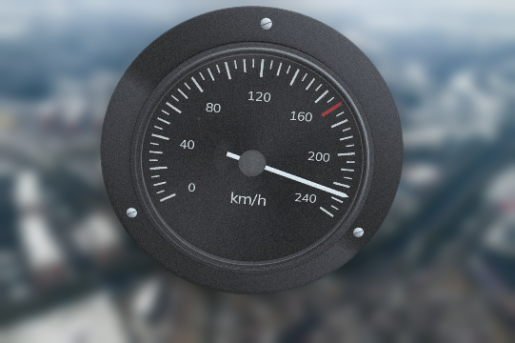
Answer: 225 (km/h)
